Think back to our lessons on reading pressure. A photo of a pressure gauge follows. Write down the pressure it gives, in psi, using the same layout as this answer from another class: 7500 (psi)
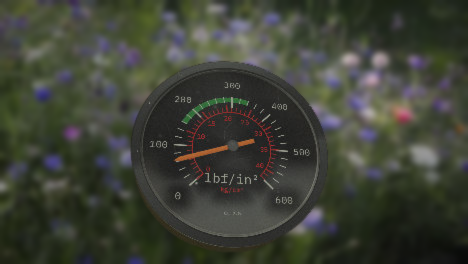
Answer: 60 (psi)
